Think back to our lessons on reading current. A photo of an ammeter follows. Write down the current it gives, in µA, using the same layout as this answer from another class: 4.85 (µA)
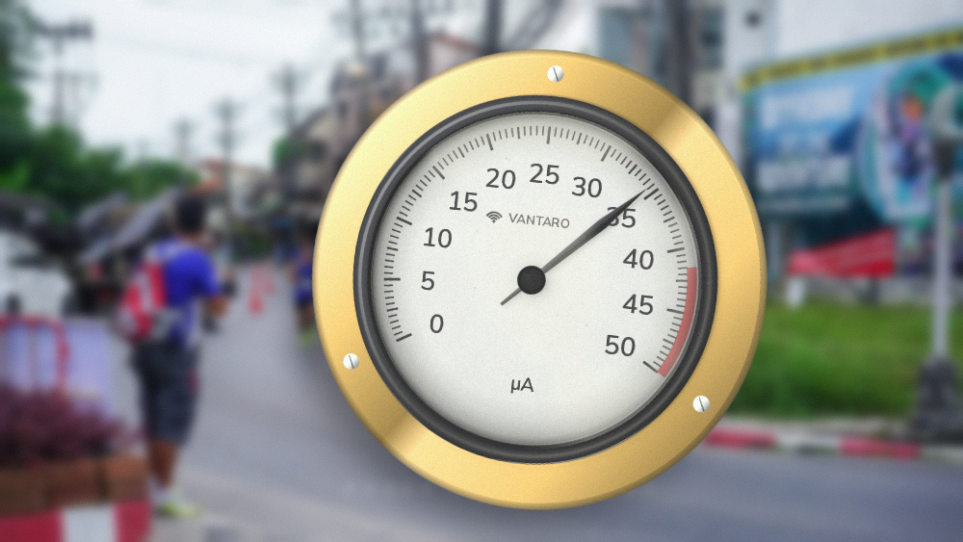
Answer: 34.5 (µA)
